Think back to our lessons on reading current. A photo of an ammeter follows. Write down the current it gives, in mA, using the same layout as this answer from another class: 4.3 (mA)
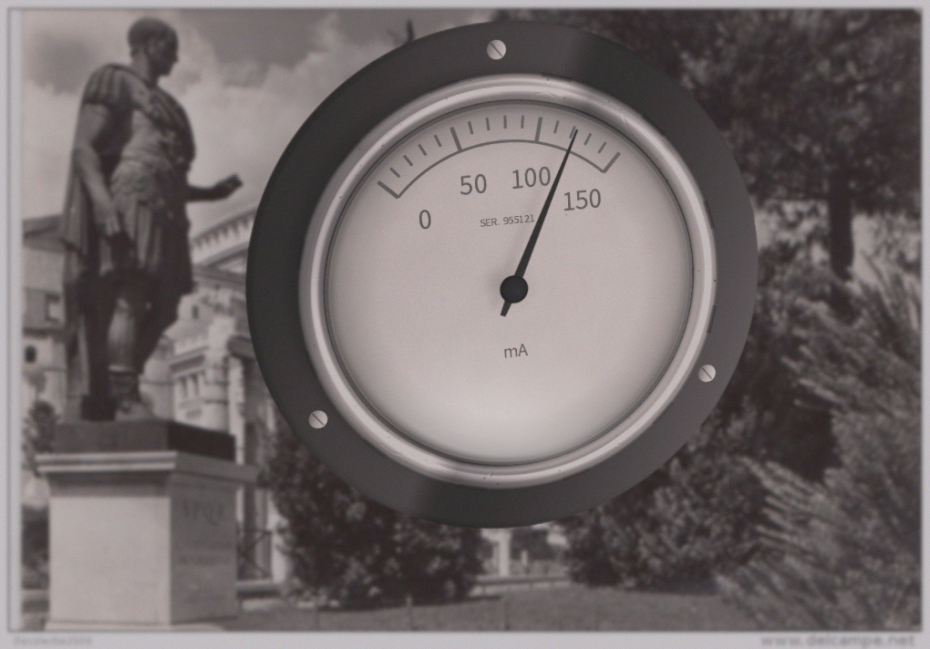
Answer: 120 (mA)
